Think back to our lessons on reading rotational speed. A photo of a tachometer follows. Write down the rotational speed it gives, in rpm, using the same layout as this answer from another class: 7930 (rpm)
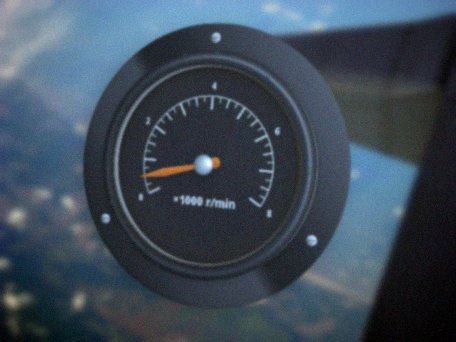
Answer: 500 (rpm)
